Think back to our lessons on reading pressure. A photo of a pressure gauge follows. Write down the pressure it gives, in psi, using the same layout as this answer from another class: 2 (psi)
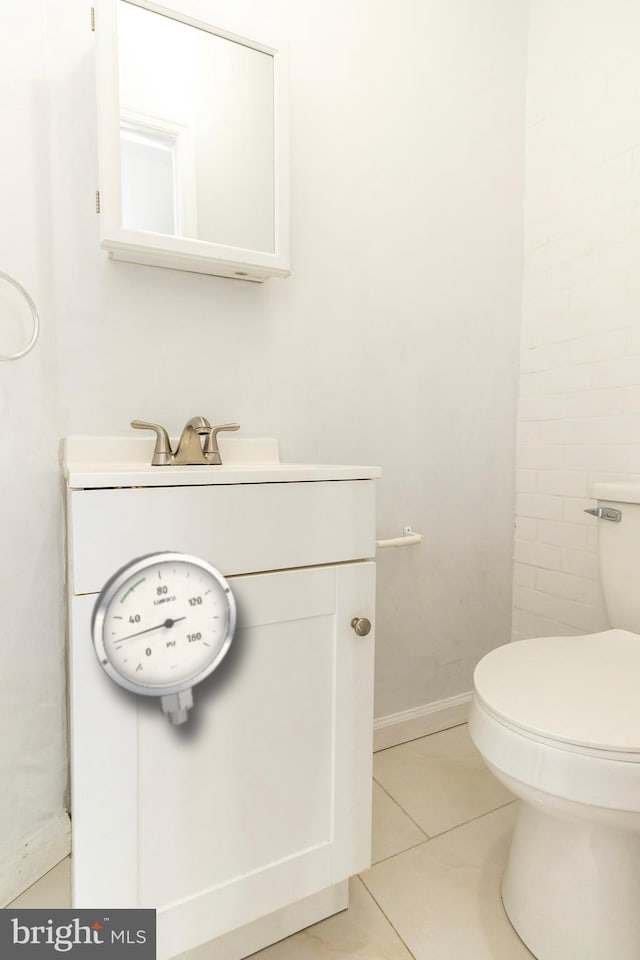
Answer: 25 (psi)
